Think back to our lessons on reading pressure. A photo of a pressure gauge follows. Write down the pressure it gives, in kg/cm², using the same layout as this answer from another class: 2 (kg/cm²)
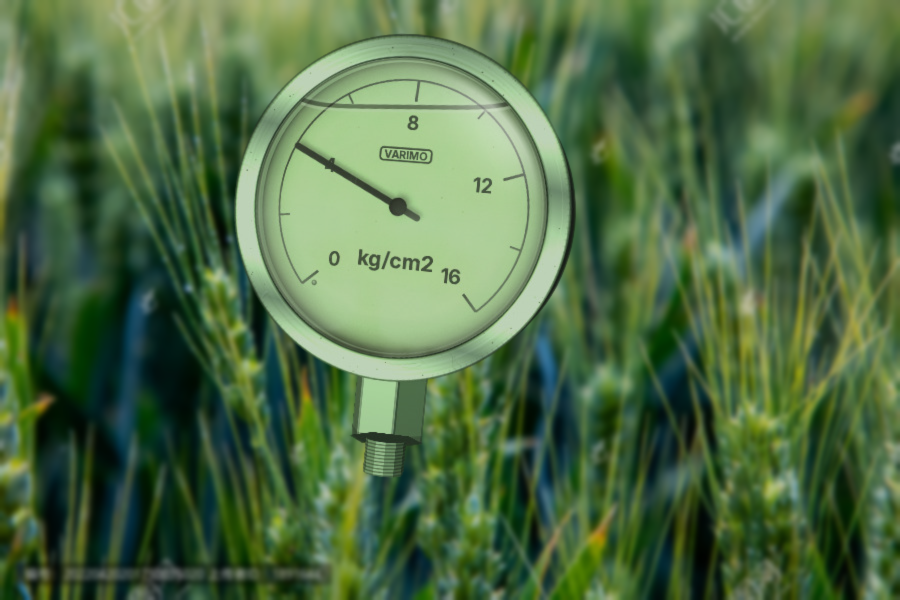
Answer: 4 (kg/cm²)
